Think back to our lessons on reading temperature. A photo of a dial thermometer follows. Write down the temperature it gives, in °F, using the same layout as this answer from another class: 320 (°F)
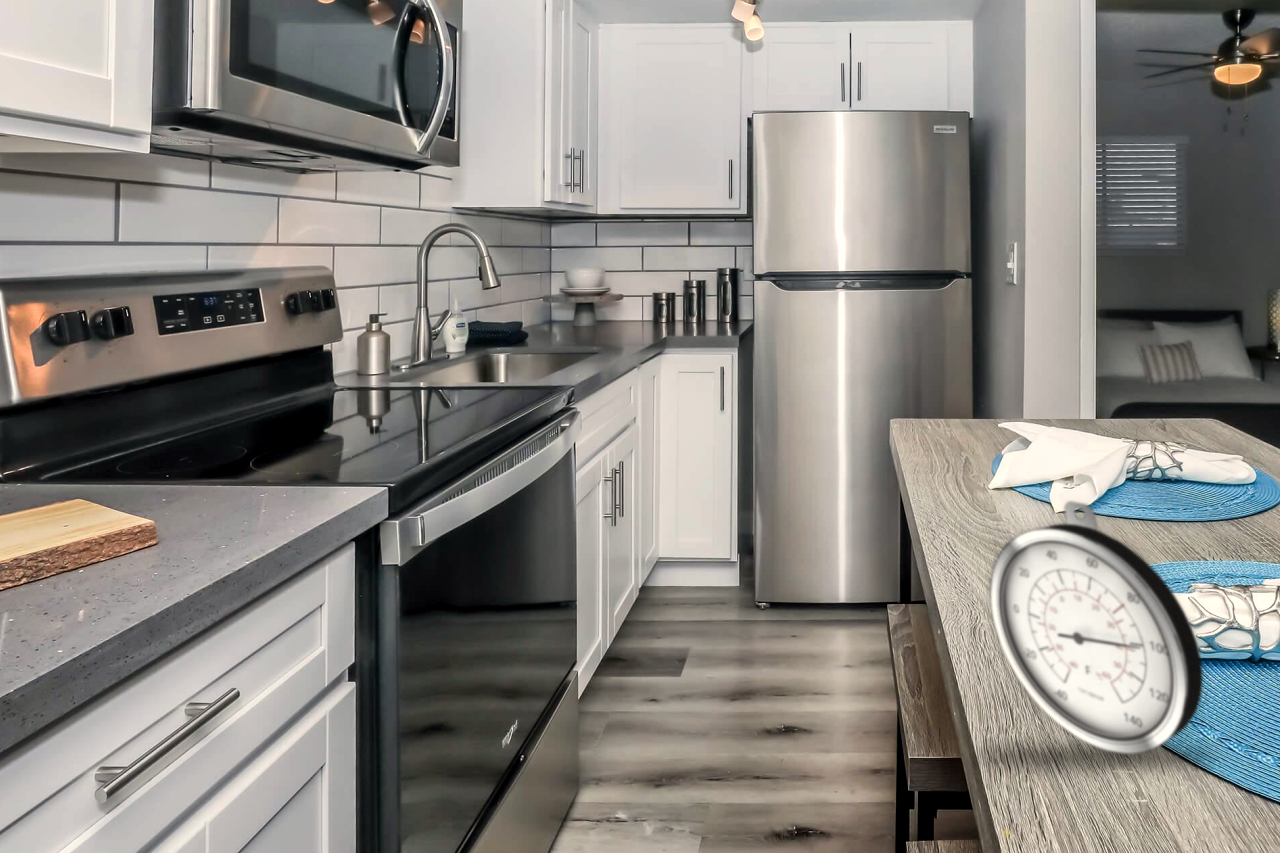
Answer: 100 (°F)
